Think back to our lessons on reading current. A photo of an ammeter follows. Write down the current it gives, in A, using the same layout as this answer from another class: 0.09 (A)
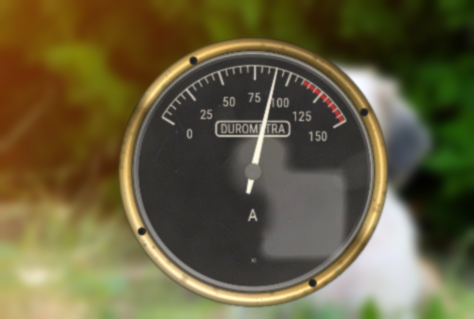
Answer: 90 (A)
